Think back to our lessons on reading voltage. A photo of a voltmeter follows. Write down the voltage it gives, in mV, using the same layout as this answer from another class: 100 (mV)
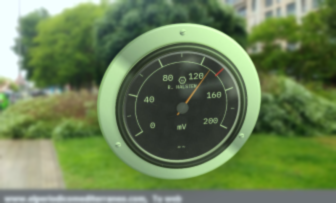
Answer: 130 (mV)
